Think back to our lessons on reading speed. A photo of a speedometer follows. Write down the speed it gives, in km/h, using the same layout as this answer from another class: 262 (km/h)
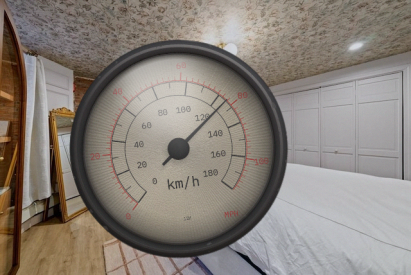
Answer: 125 (km/h)
